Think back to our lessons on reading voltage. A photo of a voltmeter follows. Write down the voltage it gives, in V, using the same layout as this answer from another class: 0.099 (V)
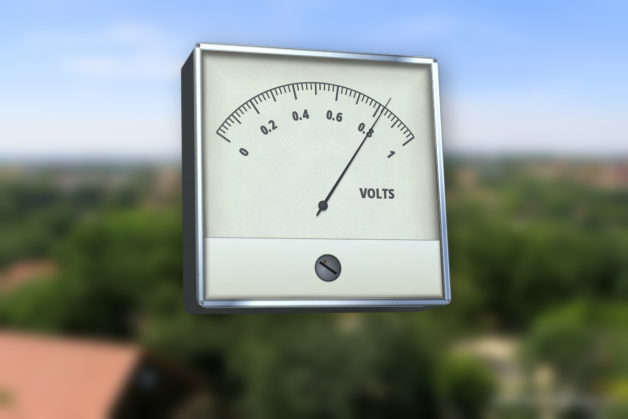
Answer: 0.82 (V)
